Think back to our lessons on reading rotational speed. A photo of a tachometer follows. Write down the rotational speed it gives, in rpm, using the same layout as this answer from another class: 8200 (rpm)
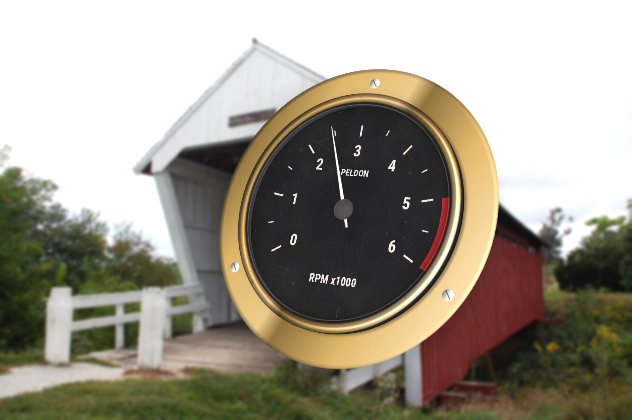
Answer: 2500 (rpm)
